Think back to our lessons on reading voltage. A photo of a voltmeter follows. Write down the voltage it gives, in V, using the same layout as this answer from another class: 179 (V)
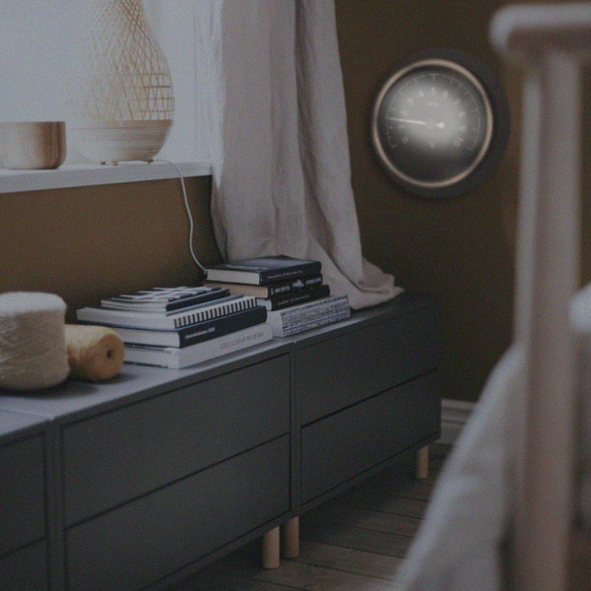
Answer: 1.5 (V)
